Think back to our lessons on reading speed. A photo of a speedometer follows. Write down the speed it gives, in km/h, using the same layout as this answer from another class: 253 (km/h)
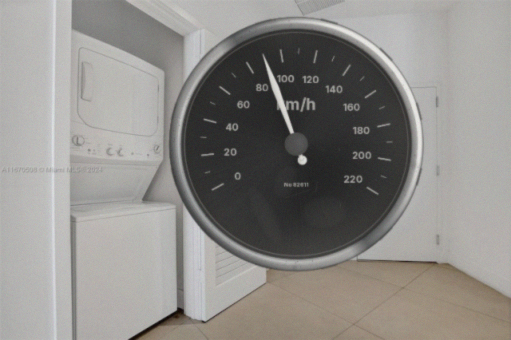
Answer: 90 (km/h)
